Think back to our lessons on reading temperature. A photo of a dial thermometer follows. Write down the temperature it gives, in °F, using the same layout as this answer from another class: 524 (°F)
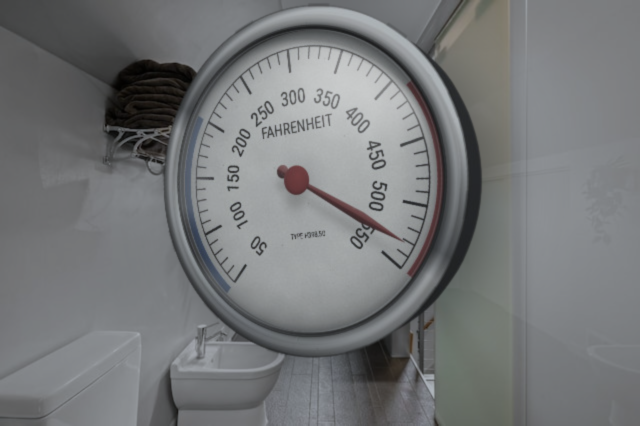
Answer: 530 (°F)
